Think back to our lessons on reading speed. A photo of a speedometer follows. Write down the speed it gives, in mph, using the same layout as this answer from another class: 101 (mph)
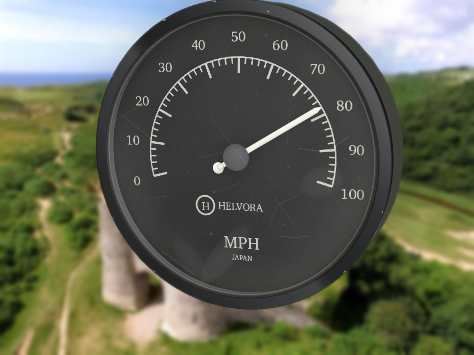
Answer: 78 (mph)
